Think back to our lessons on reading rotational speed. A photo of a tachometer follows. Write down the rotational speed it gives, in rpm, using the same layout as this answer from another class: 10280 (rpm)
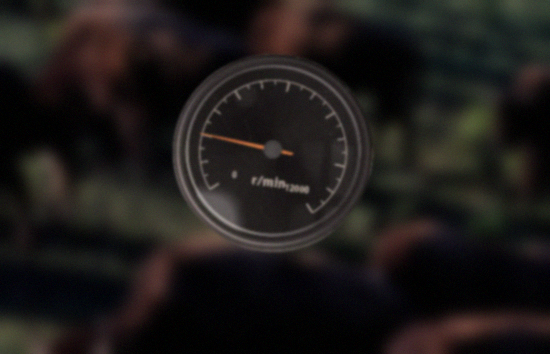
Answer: 2000 (rpm)
